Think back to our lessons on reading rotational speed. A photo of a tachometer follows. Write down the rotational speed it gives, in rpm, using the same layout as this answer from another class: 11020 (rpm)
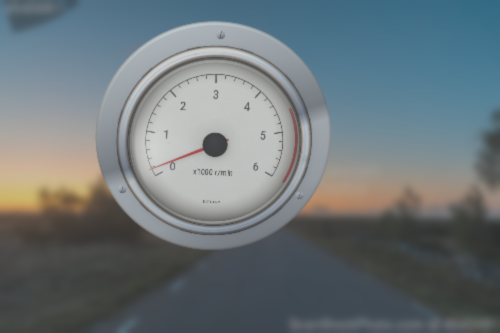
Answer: 200 (rpm)
